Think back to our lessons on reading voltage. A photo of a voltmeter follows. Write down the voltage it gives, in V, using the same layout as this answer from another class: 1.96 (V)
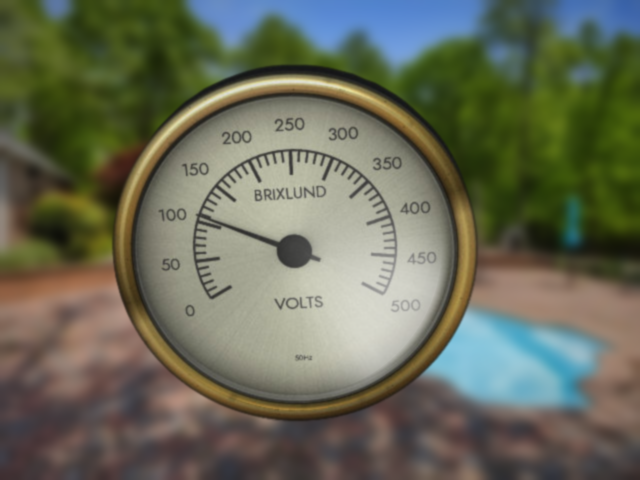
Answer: 110 (V)
